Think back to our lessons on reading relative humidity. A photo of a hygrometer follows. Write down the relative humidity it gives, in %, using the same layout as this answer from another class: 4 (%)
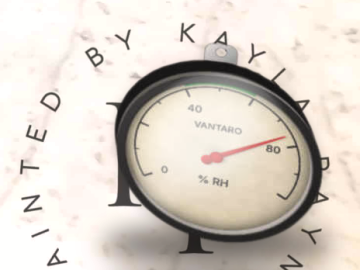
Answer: 75 (%)
